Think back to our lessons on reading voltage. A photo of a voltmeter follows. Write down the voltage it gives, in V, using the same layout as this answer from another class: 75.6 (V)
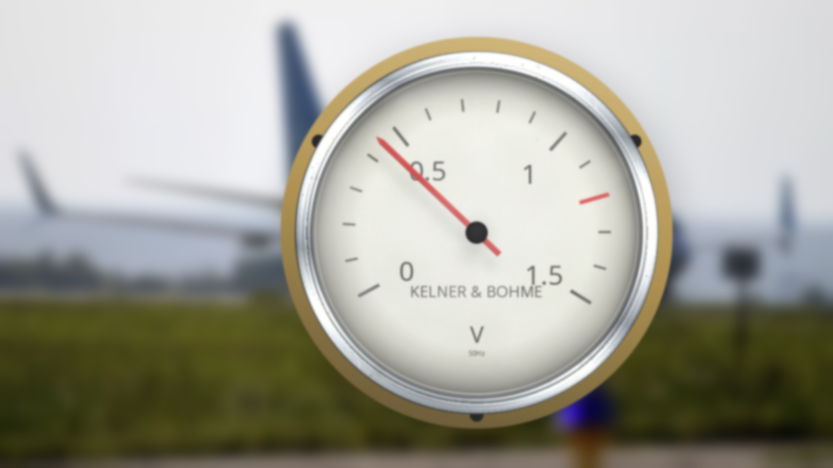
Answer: 0.45 (V)
